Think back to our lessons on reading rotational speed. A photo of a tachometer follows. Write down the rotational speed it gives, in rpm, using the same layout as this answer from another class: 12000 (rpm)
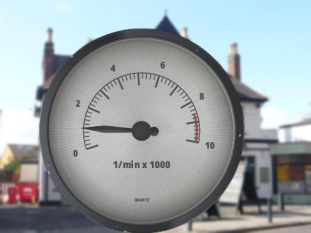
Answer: 1000 (rpm)
